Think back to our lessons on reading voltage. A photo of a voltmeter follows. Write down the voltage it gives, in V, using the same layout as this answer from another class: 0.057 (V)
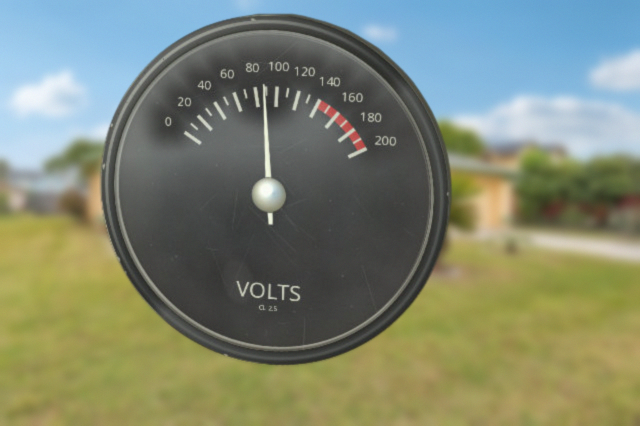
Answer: 90 (V)
